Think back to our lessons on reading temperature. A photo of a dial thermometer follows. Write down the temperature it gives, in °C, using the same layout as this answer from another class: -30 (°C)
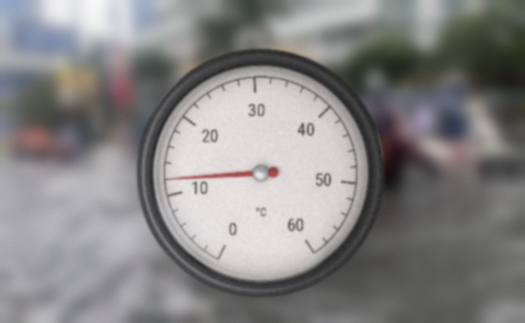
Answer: 12 (°C)
